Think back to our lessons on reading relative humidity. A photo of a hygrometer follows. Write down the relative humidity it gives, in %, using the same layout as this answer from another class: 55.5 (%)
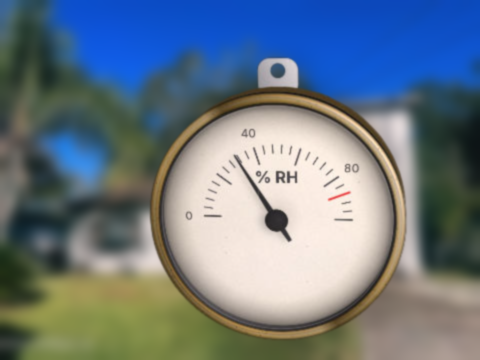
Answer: 32 (%)
